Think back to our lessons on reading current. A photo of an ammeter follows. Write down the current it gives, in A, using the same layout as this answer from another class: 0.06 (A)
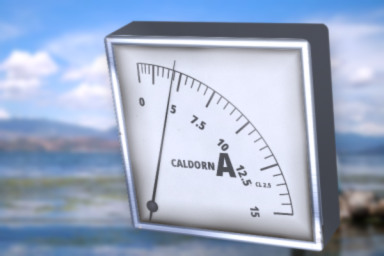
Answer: 4.5 (A)
